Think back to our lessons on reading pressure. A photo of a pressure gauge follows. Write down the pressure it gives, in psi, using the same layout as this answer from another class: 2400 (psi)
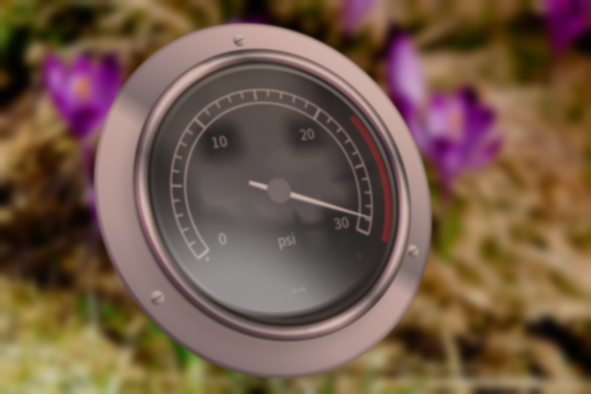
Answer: 29 (psi)
